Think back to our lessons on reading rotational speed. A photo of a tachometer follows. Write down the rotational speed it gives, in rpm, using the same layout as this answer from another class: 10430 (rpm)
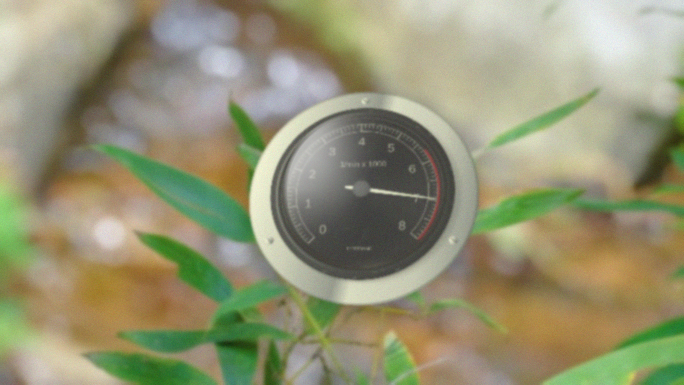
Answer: 7000 (rpm)
